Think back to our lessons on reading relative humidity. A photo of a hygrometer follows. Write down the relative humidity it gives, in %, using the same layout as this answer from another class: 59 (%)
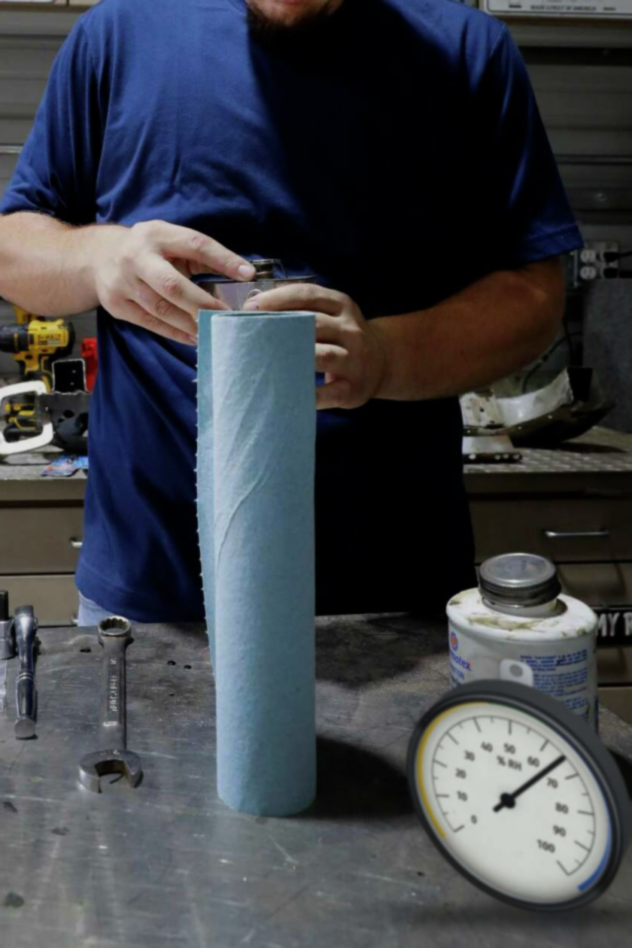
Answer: 65 (%)
